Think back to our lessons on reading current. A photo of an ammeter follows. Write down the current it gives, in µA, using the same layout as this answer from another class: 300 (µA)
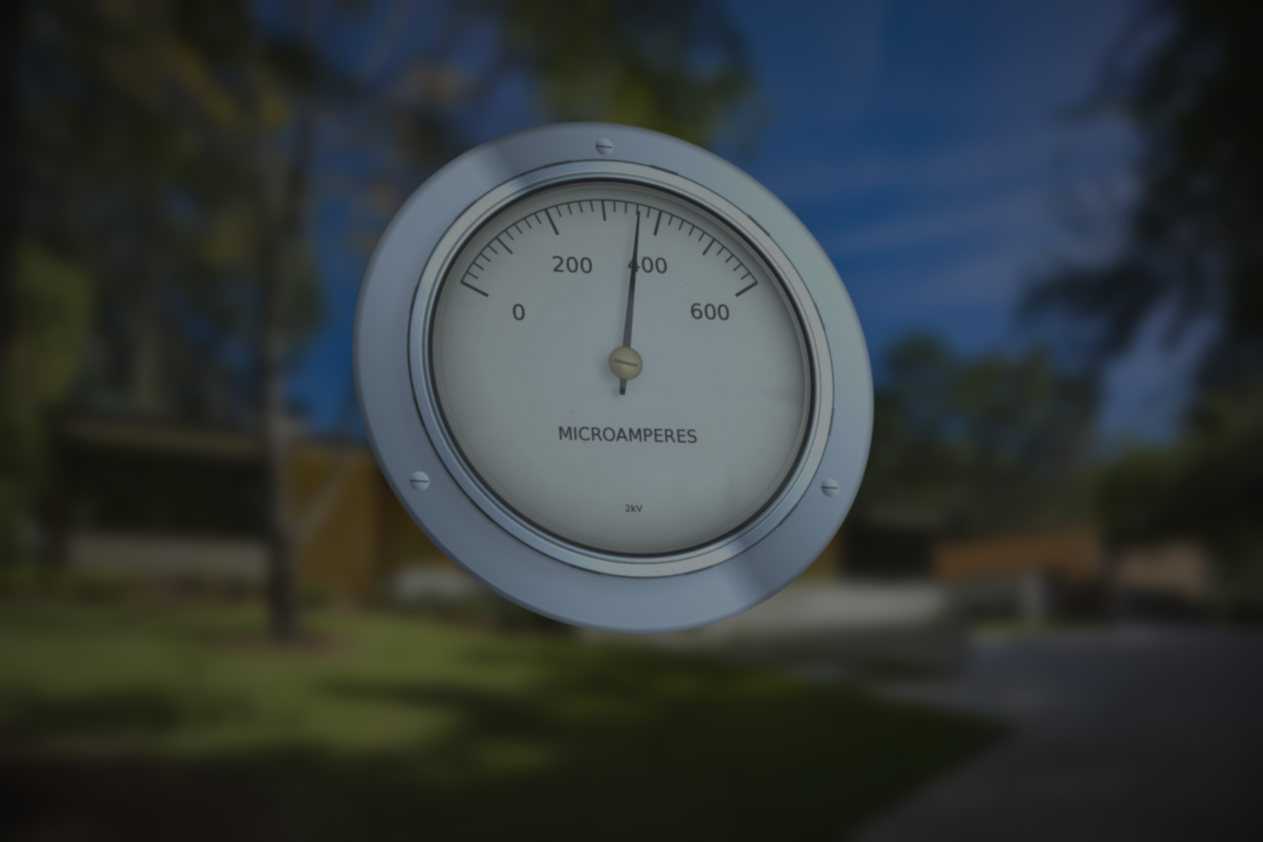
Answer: 360 (µA)
